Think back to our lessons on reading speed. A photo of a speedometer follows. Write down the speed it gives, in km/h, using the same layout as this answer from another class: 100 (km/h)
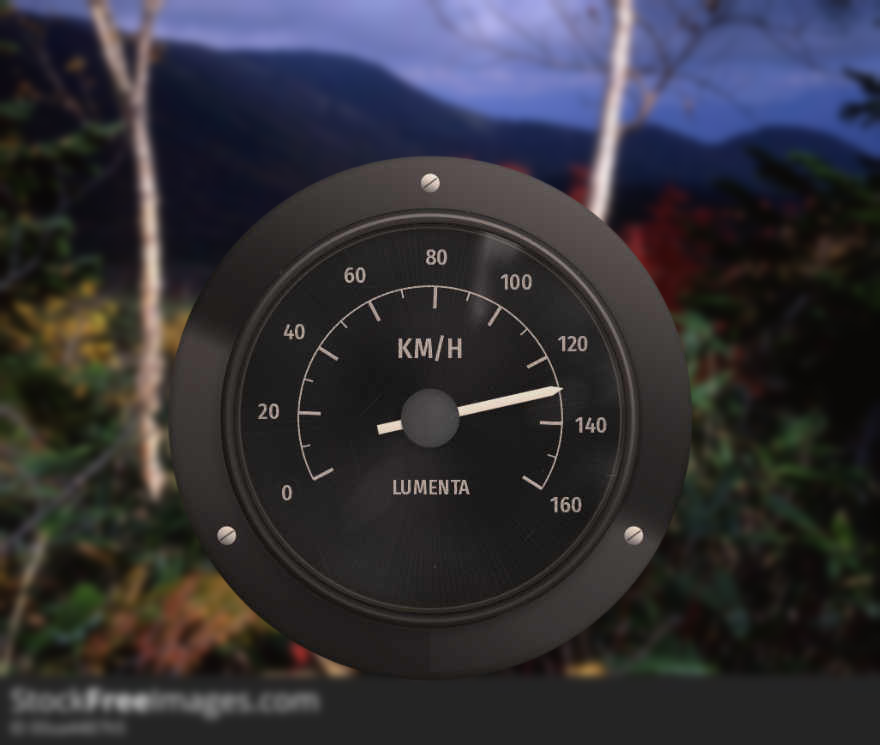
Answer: 130 (km/h)
